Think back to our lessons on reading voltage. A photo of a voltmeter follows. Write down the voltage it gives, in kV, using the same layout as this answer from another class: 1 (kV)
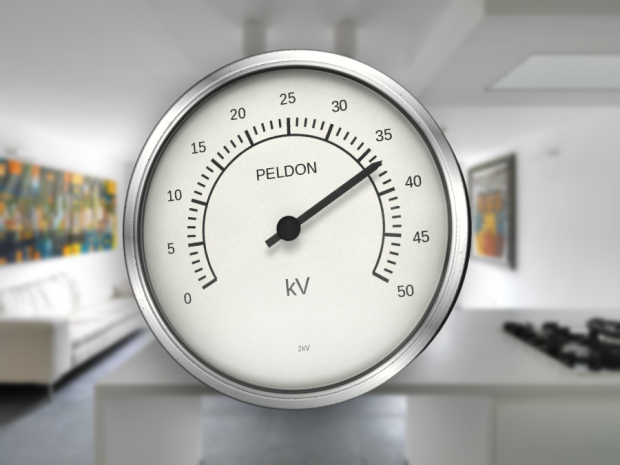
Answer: 37 (kV)
